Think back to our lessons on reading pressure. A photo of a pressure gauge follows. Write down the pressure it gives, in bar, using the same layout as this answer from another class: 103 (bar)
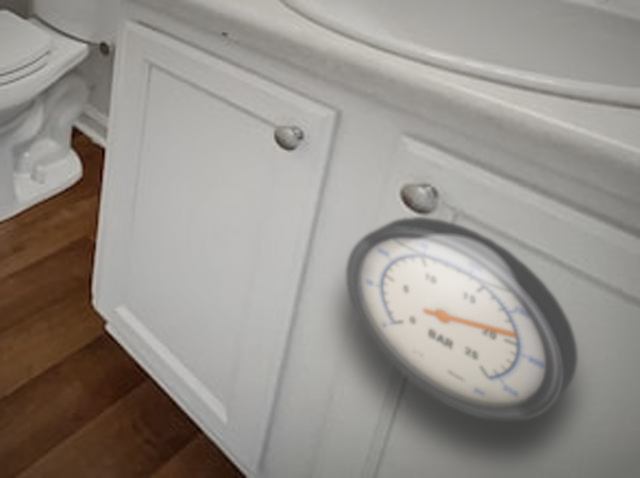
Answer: 19 (bar)
